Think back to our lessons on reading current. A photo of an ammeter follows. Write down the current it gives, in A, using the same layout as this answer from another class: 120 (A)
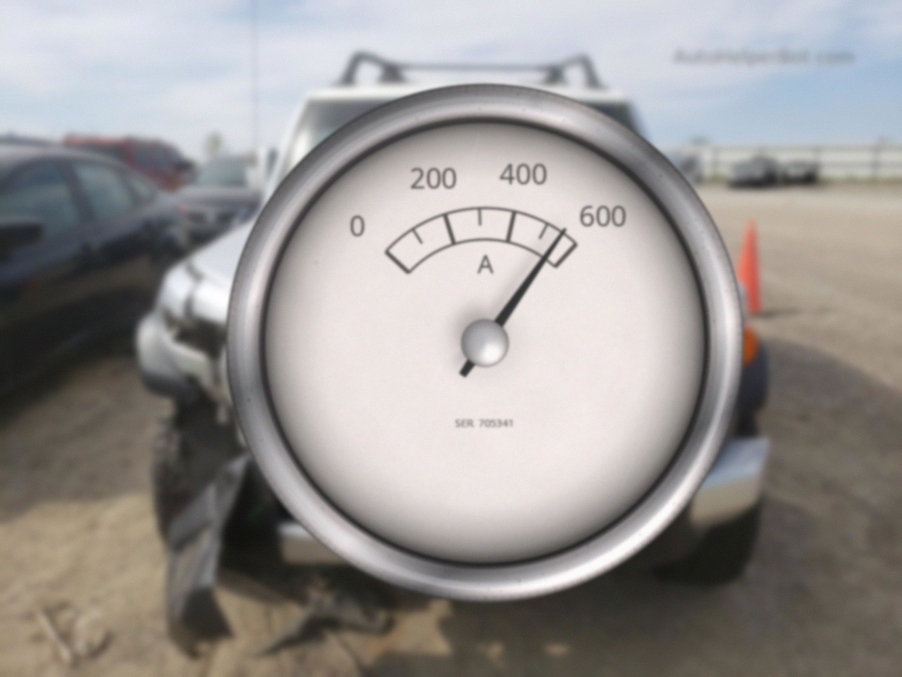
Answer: 550 (A)
